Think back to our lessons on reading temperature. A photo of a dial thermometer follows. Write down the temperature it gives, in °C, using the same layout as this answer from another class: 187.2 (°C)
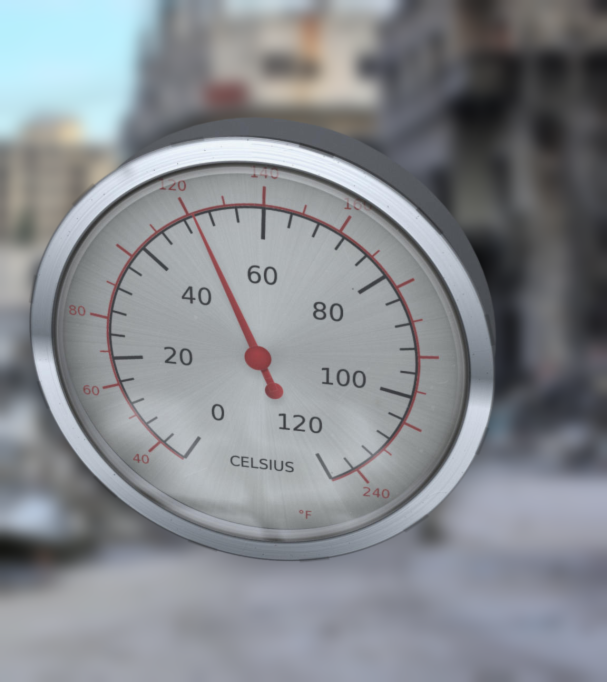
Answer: 50 (°C)
